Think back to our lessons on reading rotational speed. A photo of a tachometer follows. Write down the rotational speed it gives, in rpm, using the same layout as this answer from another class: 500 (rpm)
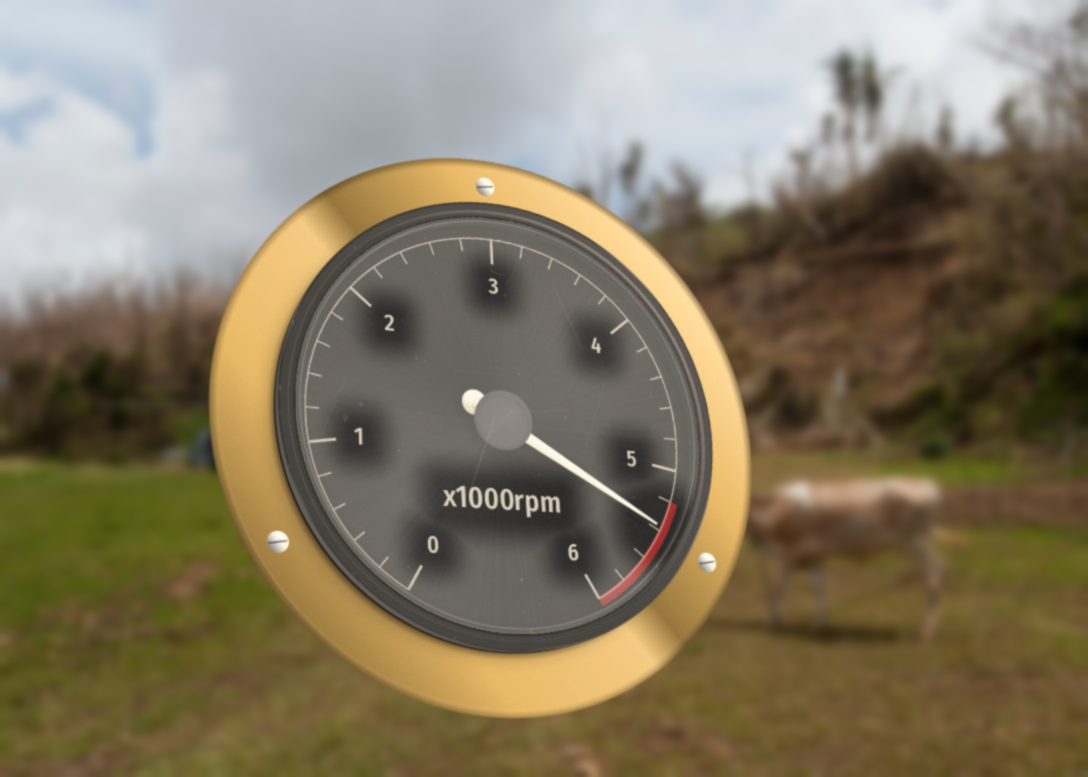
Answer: 5400 (rpm)
